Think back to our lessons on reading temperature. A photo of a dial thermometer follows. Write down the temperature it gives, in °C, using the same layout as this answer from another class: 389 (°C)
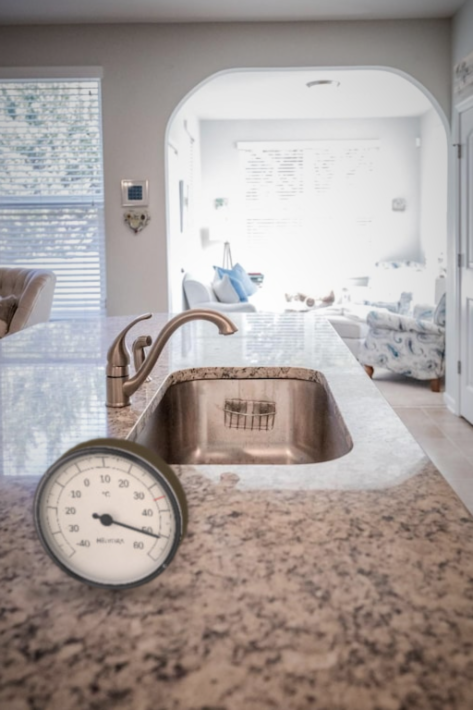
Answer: 50 (°C)
